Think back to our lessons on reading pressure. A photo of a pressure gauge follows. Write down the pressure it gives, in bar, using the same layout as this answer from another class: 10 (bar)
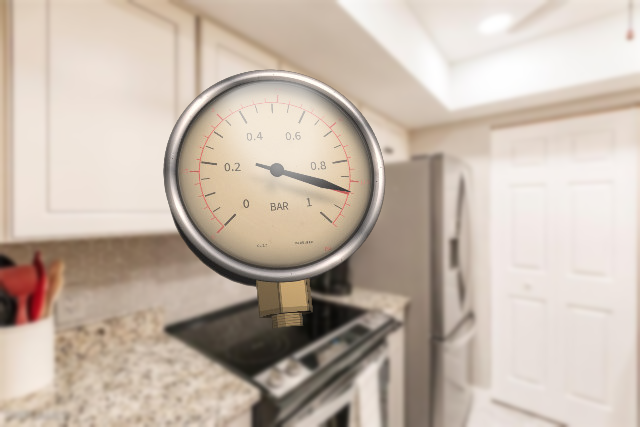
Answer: 0.9 (bar)
